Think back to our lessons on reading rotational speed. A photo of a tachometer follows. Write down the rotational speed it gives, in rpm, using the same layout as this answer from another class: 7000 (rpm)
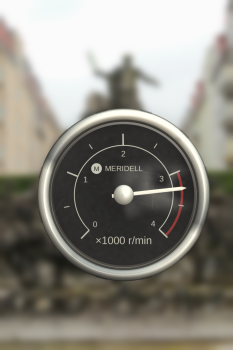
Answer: 3250 (rpm)
